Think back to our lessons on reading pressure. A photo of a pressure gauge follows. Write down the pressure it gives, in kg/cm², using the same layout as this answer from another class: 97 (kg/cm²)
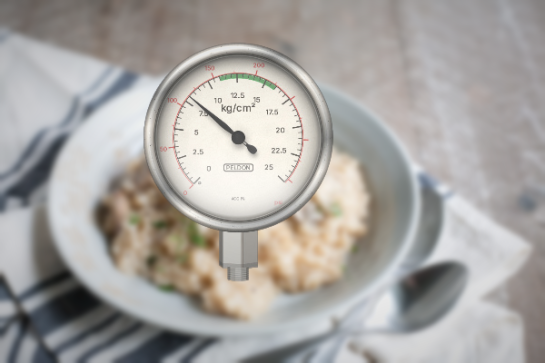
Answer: 8 (kg/cm²)
